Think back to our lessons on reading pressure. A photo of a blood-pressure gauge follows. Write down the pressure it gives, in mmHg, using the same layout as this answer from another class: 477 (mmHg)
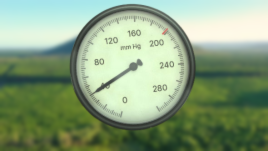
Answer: 40 (mmHg)
